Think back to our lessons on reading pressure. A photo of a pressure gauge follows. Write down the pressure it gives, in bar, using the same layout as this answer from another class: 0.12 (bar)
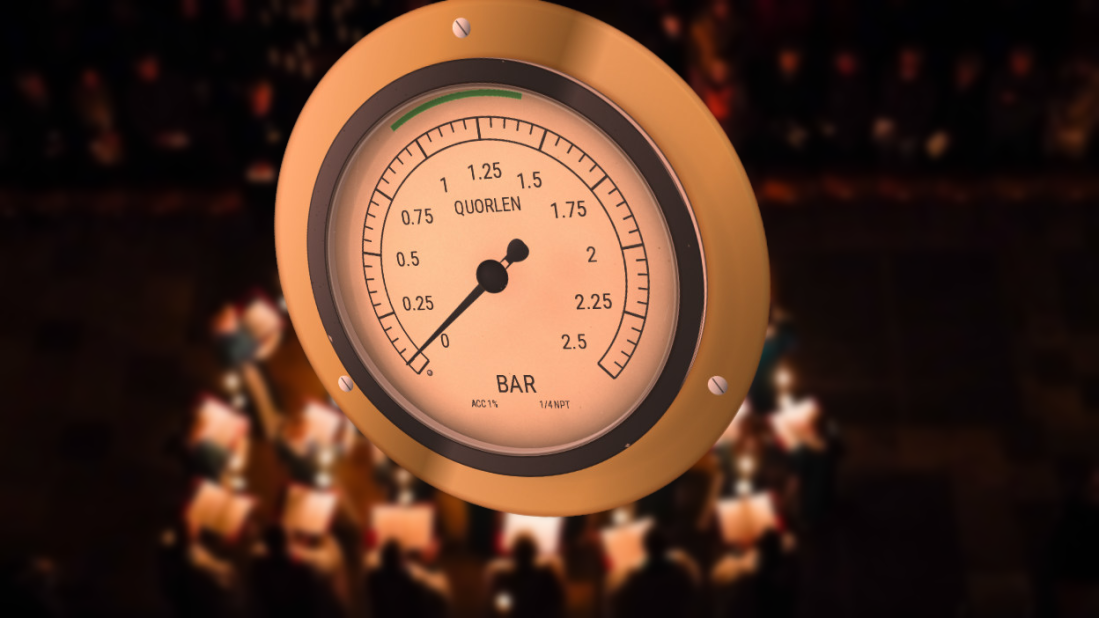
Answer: 0.05 (bar)
